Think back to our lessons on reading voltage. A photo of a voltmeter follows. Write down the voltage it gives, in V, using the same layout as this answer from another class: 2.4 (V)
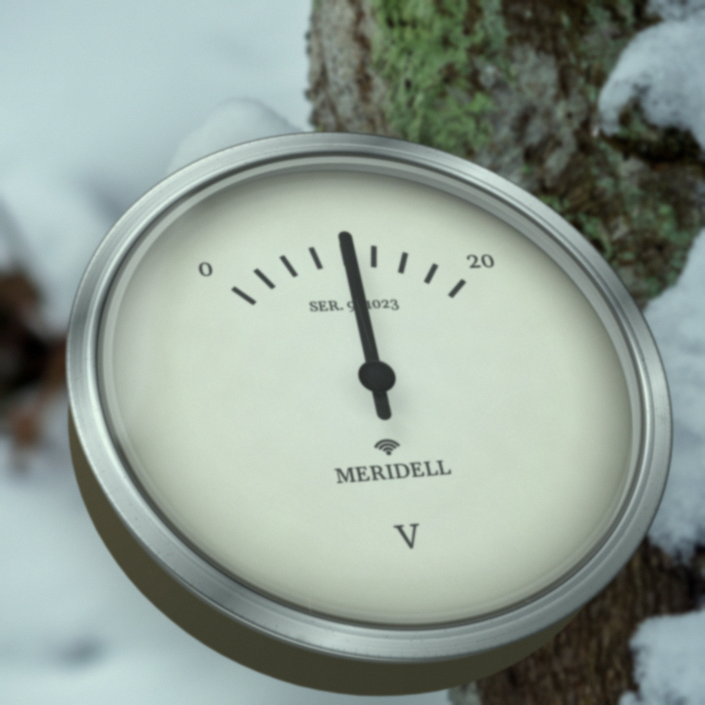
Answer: 10 (V)
